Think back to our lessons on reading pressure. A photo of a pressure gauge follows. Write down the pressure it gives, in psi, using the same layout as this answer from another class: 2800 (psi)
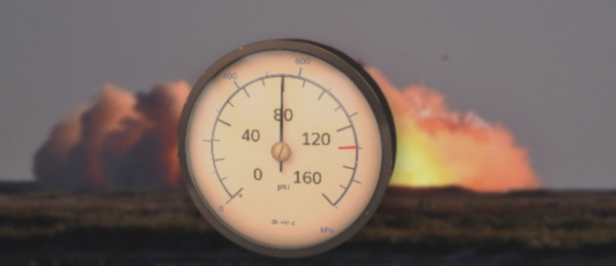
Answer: 80 (psi)
